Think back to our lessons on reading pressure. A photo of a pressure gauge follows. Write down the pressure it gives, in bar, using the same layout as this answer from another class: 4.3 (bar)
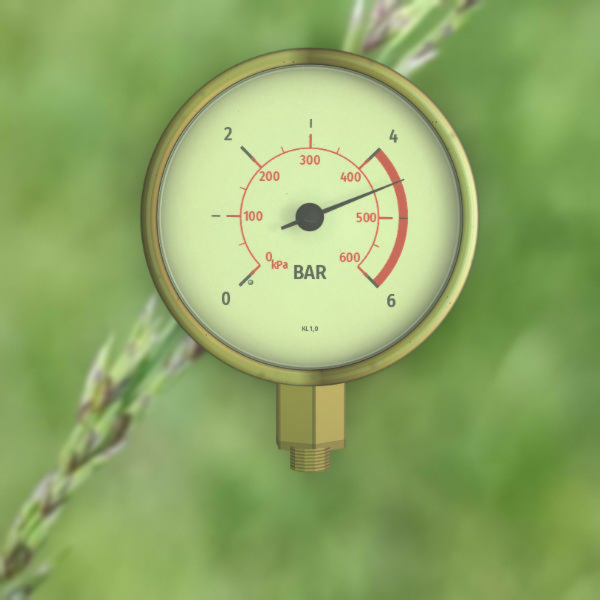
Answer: 4.5 (bar)
